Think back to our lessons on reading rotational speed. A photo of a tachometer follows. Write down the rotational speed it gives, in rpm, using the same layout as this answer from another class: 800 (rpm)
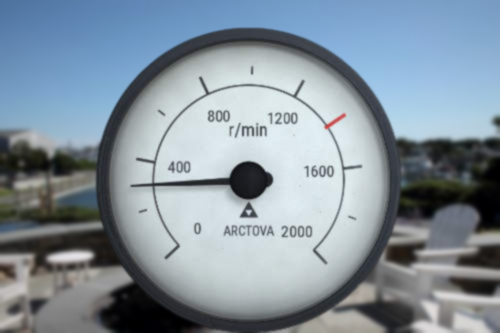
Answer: 300 (rpm)
